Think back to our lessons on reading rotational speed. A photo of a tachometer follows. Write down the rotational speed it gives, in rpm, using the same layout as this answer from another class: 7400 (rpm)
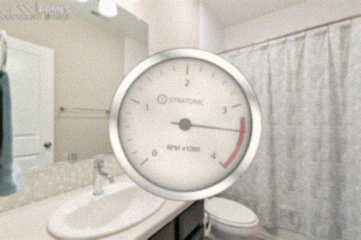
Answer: 3400 (rpm)
